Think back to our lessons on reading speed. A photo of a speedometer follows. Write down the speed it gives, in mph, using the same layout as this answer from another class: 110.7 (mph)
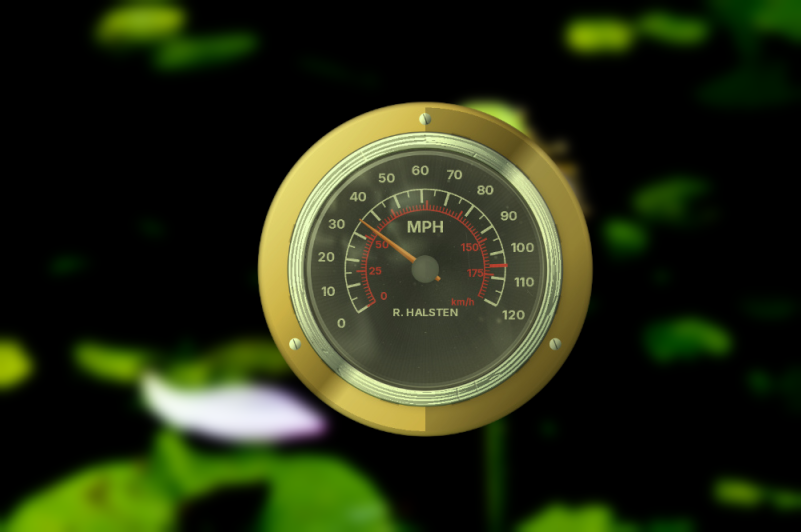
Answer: 35 (mph)
